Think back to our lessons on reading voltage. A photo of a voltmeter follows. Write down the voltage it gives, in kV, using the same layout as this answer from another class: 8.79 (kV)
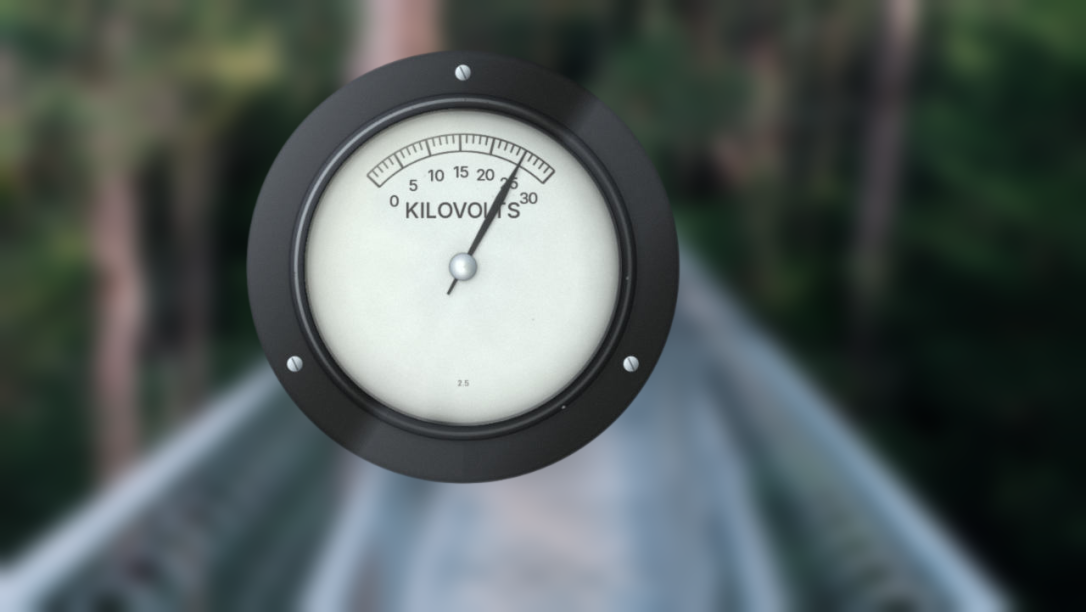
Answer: 25 (kV)
